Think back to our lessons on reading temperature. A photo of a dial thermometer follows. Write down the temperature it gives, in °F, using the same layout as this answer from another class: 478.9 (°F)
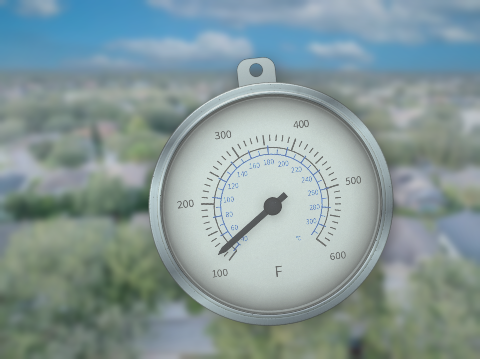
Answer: 120 (°F)
